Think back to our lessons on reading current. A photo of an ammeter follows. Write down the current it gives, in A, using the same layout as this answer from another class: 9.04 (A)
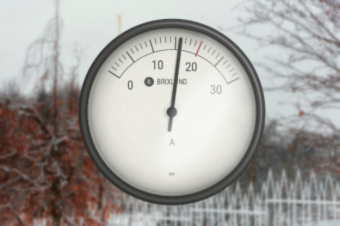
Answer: 16 (A)
